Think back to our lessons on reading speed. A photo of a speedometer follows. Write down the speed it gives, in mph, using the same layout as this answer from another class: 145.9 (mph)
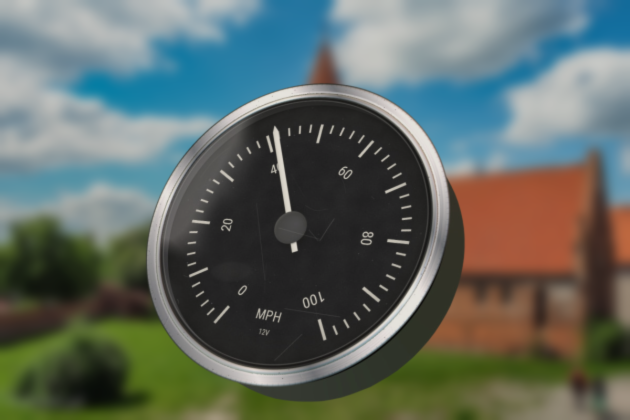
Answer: 42 (mph)
